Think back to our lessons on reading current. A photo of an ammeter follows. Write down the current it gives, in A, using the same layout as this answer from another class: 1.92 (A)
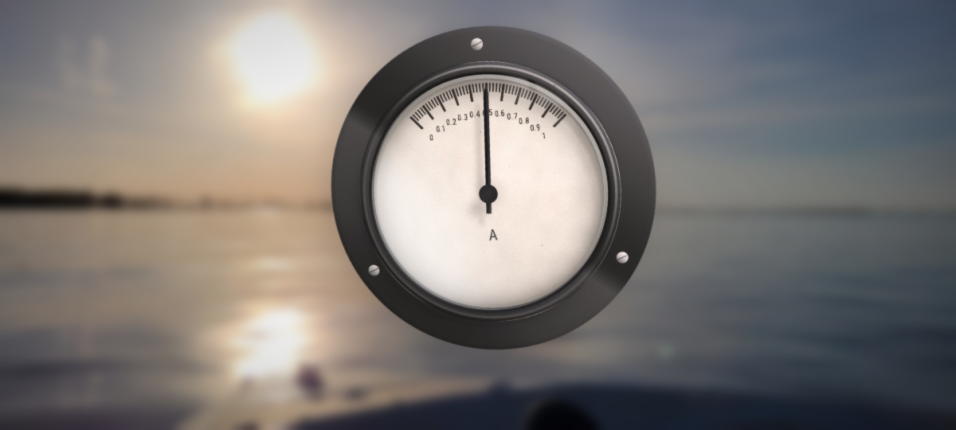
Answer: 0.5 (A)
